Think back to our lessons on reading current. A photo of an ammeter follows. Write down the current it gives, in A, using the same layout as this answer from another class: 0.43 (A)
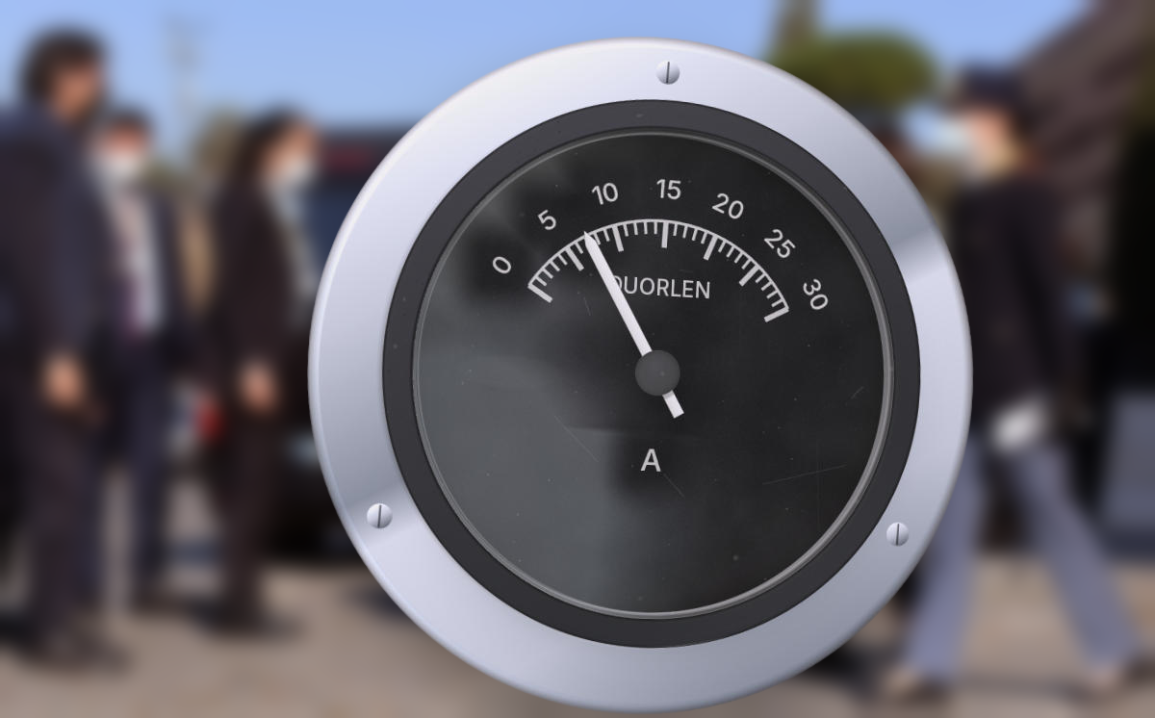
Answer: 7 (A)
